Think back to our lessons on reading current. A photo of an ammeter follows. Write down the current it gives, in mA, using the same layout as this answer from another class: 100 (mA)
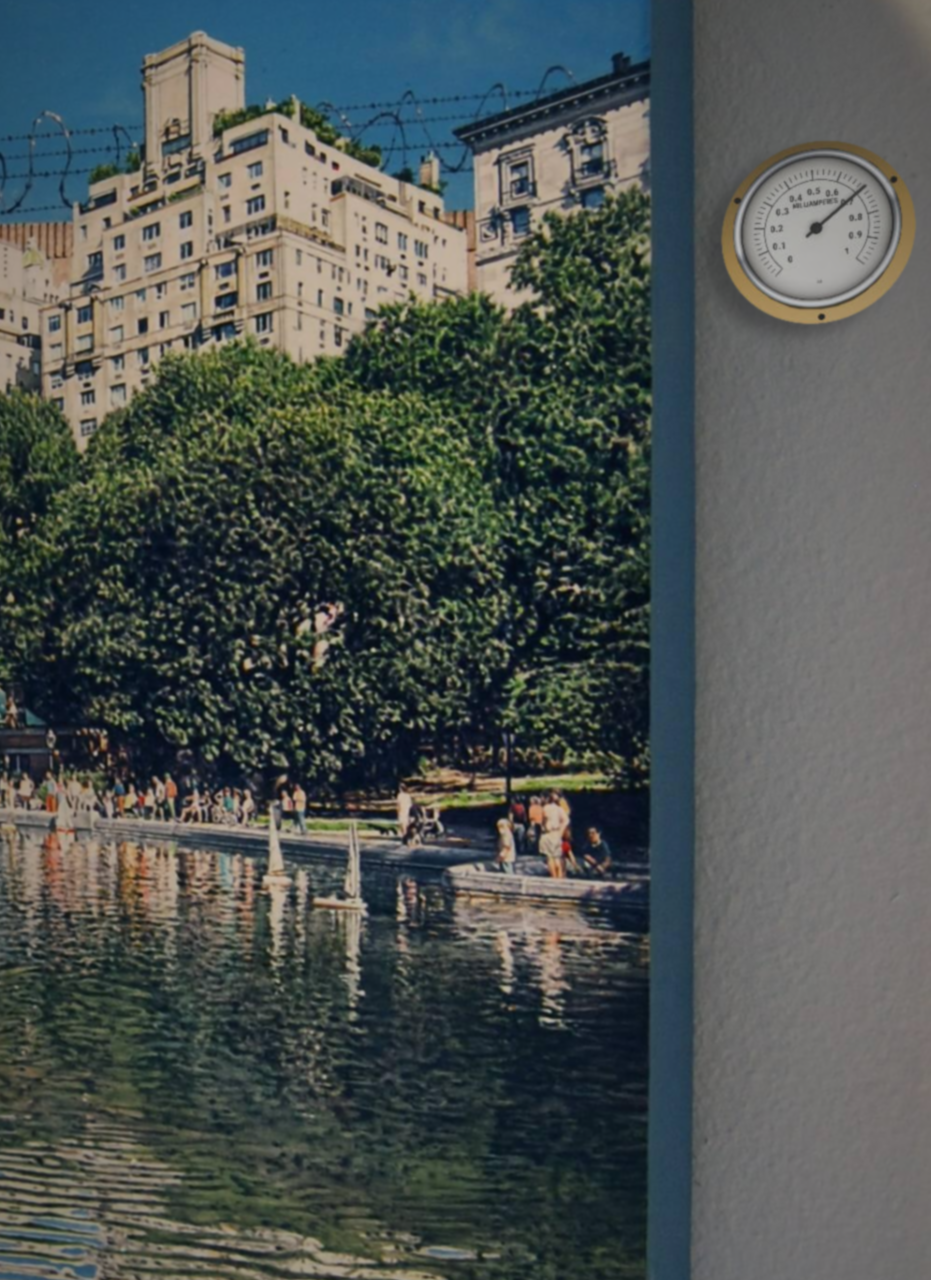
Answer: 0.7 (mA)
